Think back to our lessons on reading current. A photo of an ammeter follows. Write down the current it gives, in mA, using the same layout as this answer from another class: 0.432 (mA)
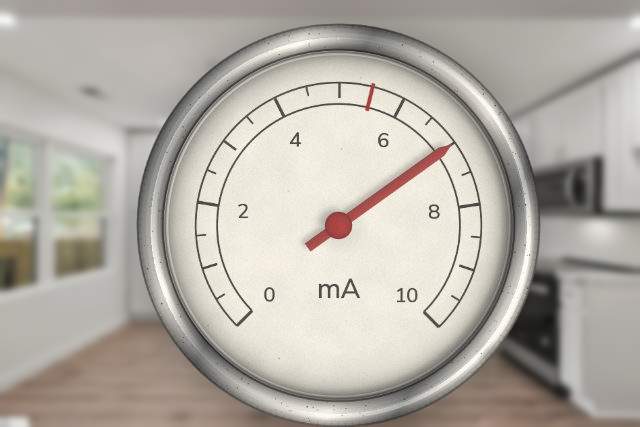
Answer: 7 (mA)
